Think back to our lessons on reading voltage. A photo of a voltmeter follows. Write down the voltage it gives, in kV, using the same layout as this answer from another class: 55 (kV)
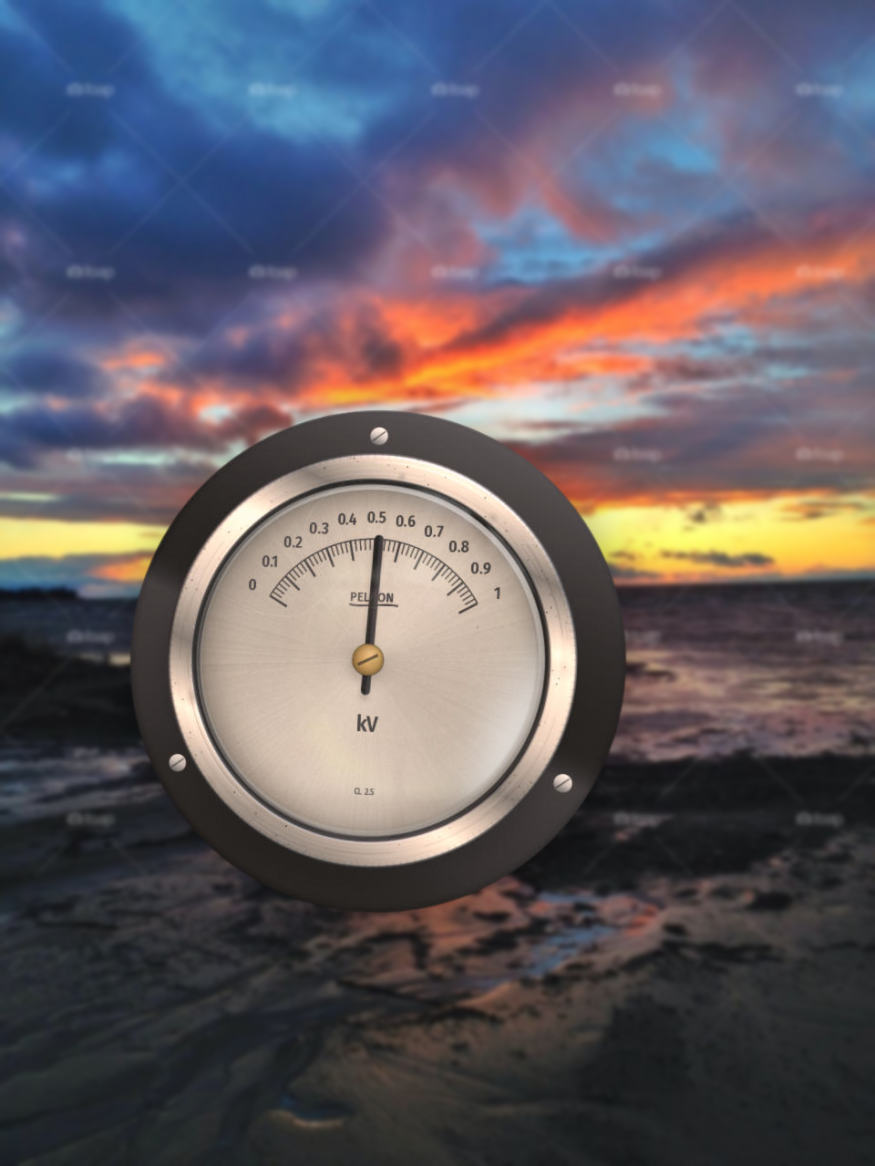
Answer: 0.52 (kV)
